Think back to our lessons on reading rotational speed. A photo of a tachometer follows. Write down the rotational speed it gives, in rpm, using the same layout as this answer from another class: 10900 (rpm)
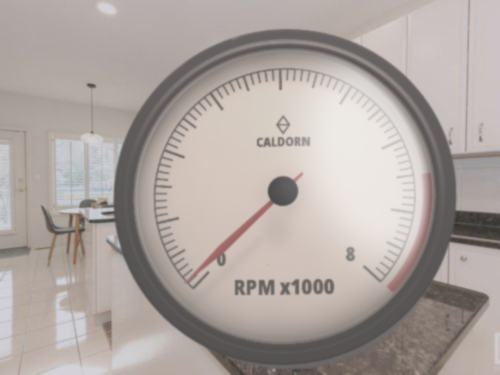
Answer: 100 (rpm)
